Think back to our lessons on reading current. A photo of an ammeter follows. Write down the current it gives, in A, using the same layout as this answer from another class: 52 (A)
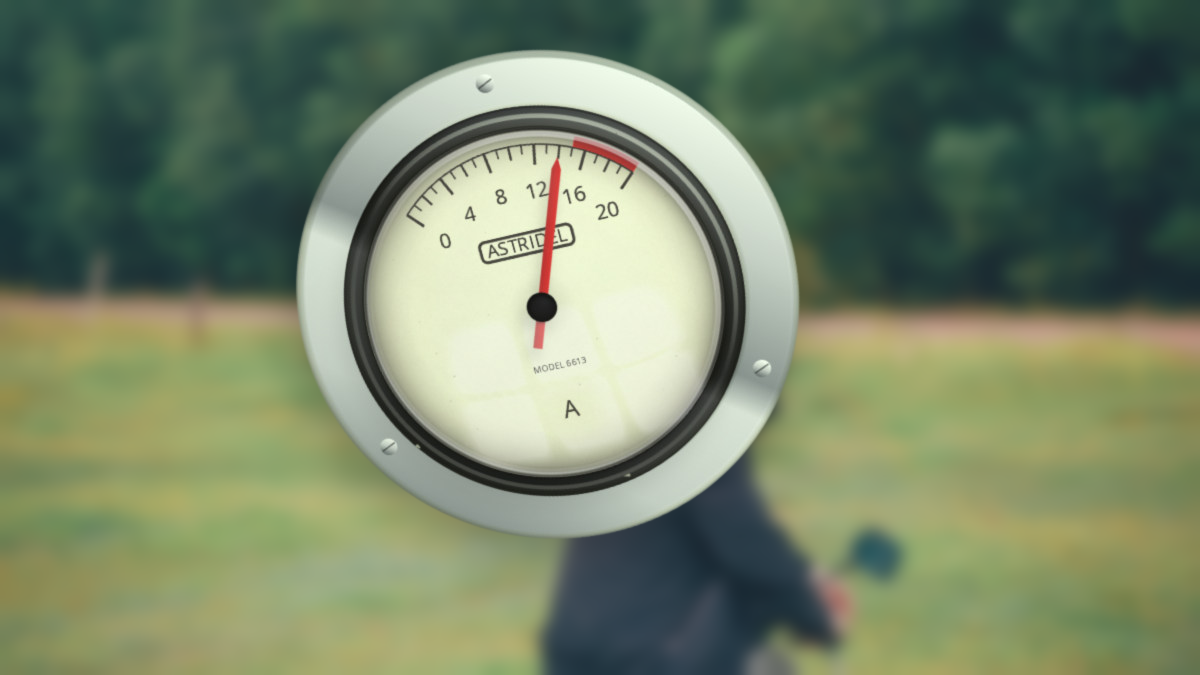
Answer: 14 (A)
